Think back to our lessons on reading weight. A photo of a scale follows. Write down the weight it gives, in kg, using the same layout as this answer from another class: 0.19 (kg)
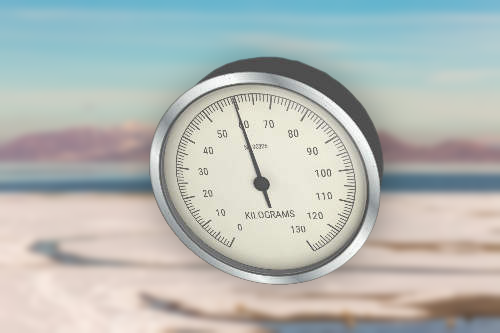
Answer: 60 (kg)
